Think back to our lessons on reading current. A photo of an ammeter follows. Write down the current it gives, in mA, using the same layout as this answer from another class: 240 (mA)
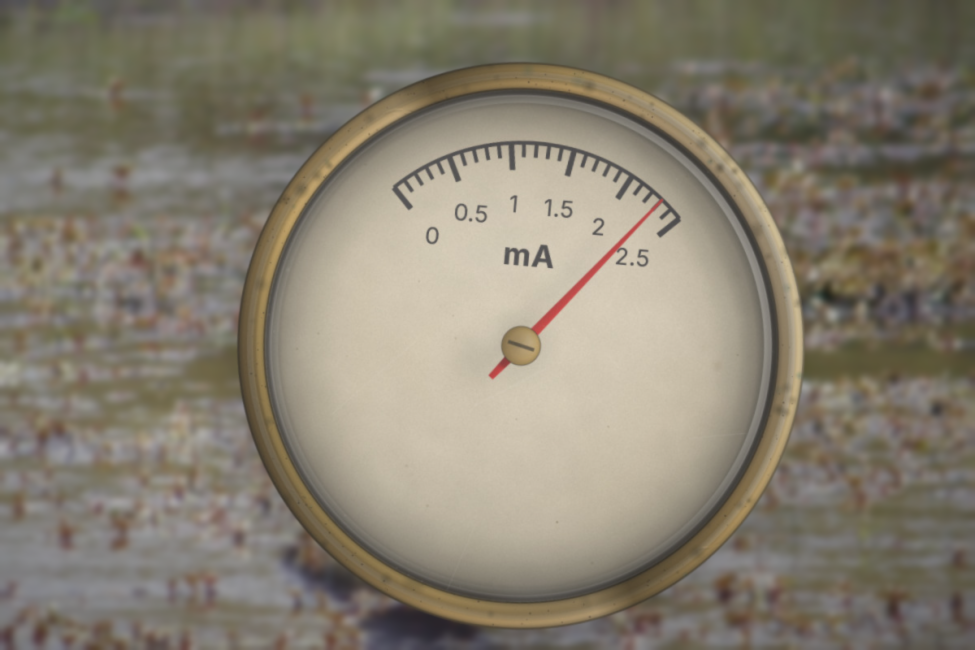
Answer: 2.3 (mA)
